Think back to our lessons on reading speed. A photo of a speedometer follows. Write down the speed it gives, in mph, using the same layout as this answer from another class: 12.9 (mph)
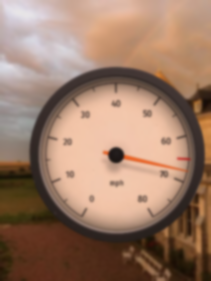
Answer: 67.5 (mph)
